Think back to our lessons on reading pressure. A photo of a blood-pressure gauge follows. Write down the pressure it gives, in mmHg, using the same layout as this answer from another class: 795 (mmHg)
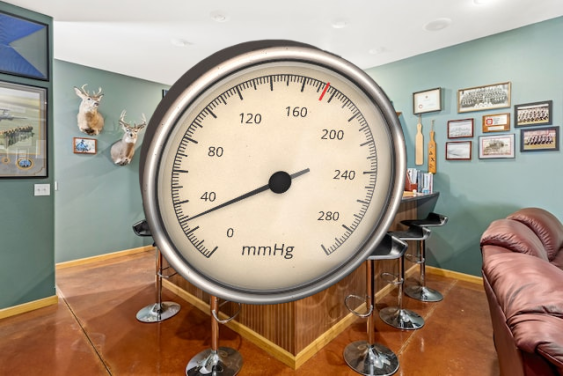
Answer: 30 (mmHg)
